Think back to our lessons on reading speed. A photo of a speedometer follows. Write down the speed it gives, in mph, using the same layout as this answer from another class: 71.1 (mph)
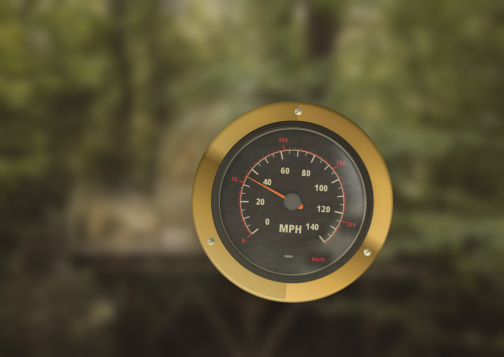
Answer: 35 (mph)
